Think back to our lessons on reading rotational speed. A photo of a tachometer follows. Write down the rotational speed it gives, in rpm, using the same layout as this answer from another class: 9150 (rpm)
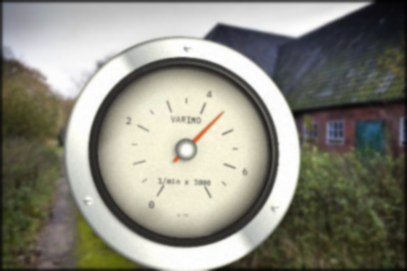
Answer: 4500 (rpm)
